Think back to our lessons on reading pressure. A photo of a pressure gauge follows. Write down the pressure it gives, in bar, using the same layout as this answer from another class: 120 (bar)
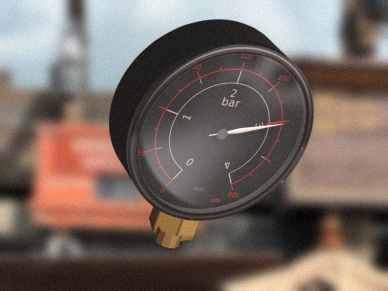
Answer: 3 (bar)
